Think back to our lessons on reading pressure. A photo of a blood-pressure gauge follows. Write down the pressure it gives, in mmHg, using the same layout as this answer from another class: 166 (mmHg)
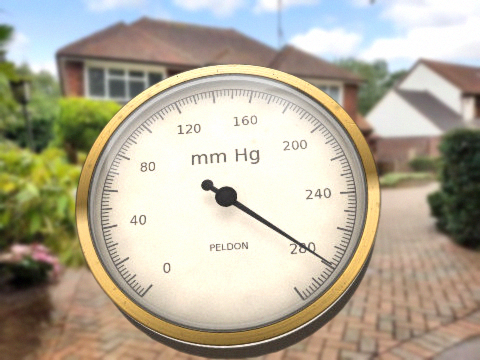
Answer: 280 (mmHg)
